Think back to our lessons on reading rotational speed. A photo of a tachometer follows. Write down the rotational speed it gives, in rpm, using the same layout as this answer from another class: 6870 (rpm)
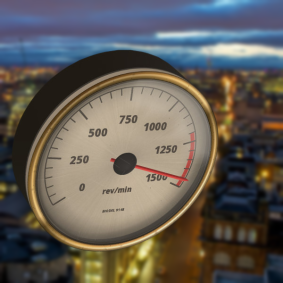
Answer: 1450 (rpm)
